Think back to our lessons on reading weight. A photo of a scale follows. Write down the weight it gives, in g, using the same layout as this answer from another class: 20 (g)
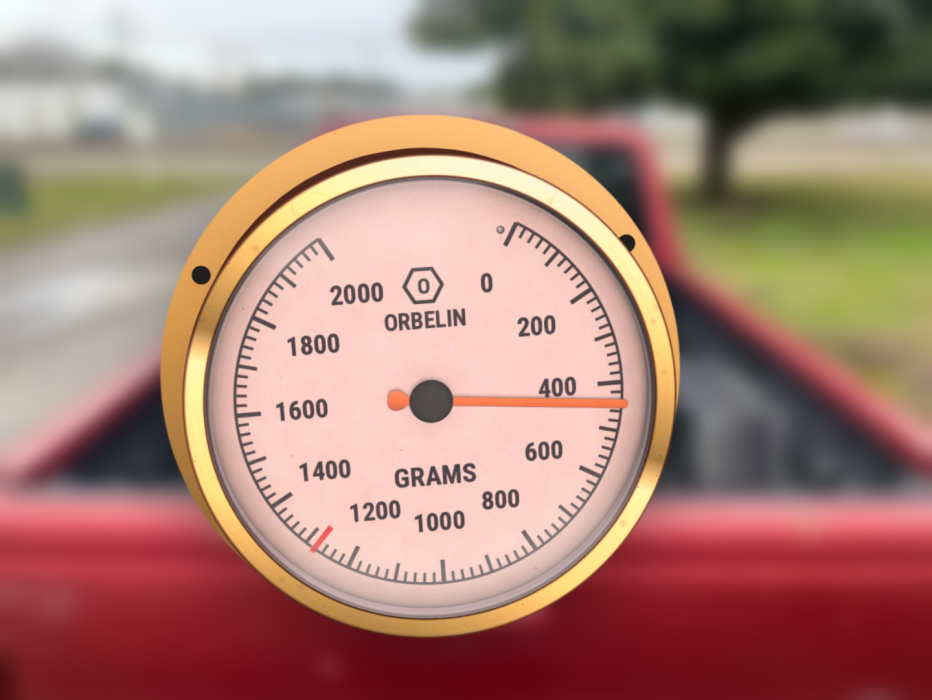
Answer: 440 (g)
